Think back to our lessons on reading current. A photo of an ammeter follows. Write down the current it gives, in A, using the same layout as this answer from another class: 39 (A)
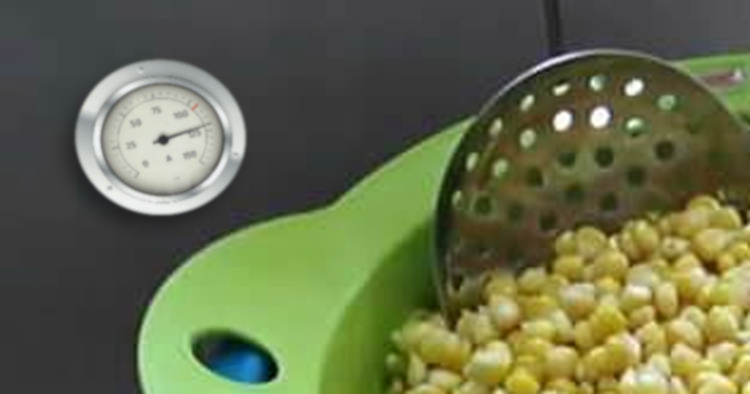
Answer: 120 (A)
